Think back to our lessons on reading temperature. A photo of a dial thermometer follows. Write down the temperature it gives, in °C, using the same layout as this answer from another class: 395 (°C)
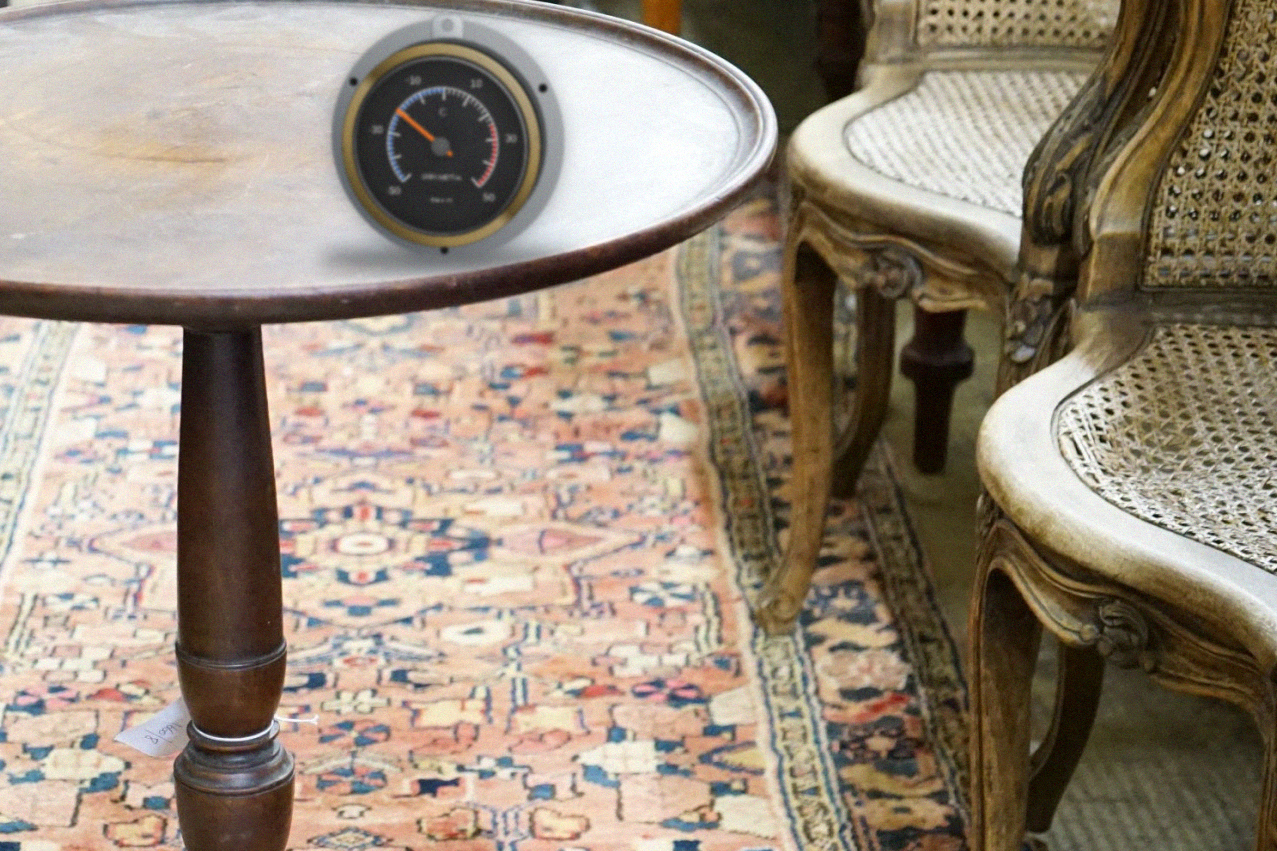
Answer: -20 (°C)
